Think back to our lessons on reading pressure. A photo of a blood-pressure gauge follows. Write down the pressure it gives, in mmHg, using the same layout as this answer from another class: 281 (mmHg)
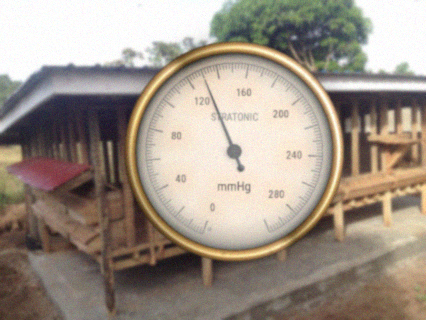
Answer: 130 (mmHg)
